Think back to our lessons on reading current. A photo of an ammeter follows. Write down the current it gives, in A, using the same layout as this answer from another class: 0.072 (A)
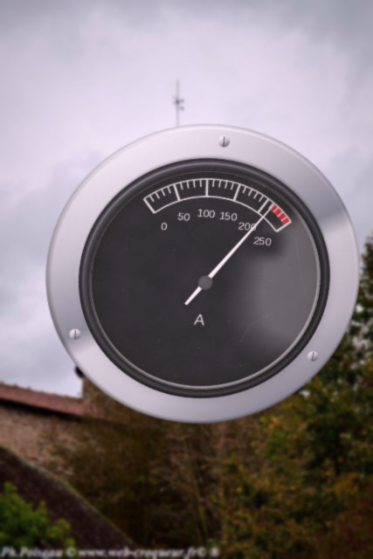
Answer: 210 (A)
